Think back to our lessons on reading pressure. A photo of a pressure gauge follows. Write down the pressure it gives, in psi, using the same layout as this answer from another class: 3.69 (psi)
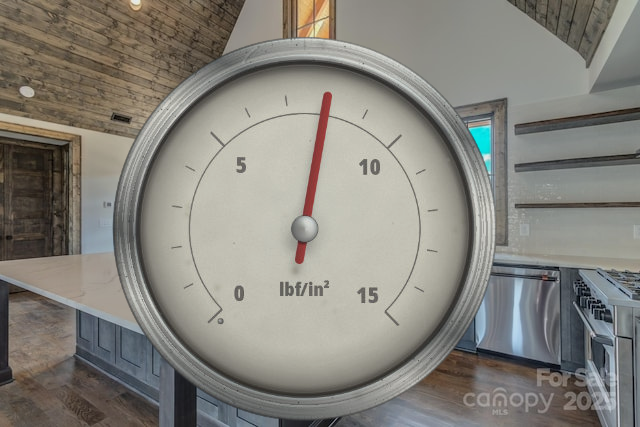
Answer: 8 (psi)
